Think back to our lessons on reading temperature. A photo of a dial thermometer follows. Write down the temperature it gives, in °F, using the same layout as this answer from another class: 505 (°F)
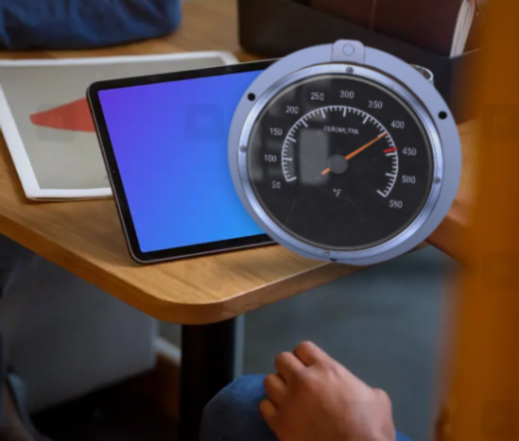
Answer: 400 (°F)
